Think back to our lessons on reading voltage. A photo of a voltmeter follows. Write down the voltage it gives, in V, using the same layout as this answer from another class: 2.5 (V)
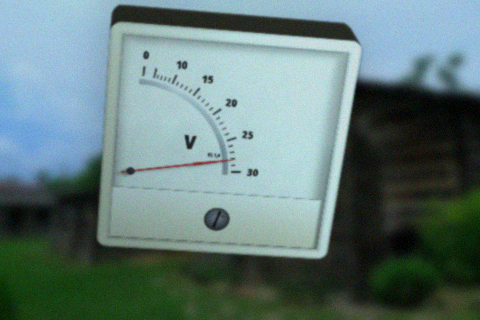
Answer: 28 (V)
